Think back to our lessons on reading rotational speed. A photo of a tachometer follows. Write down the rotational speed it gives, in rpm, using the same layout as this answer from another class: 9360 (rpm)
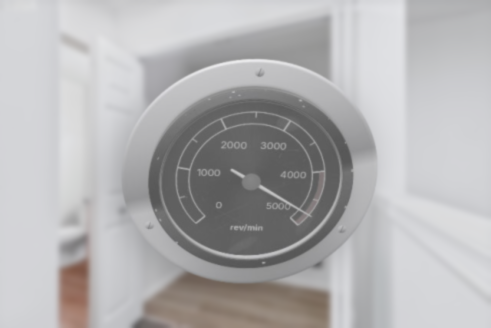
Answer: 4750 (rpm)
